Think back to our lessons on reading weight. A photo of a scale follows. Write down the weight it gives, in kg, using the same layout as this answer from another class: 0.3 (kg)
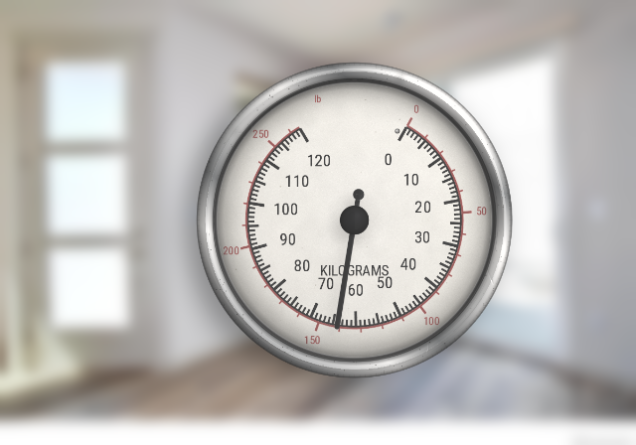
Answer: 64 (kg)
